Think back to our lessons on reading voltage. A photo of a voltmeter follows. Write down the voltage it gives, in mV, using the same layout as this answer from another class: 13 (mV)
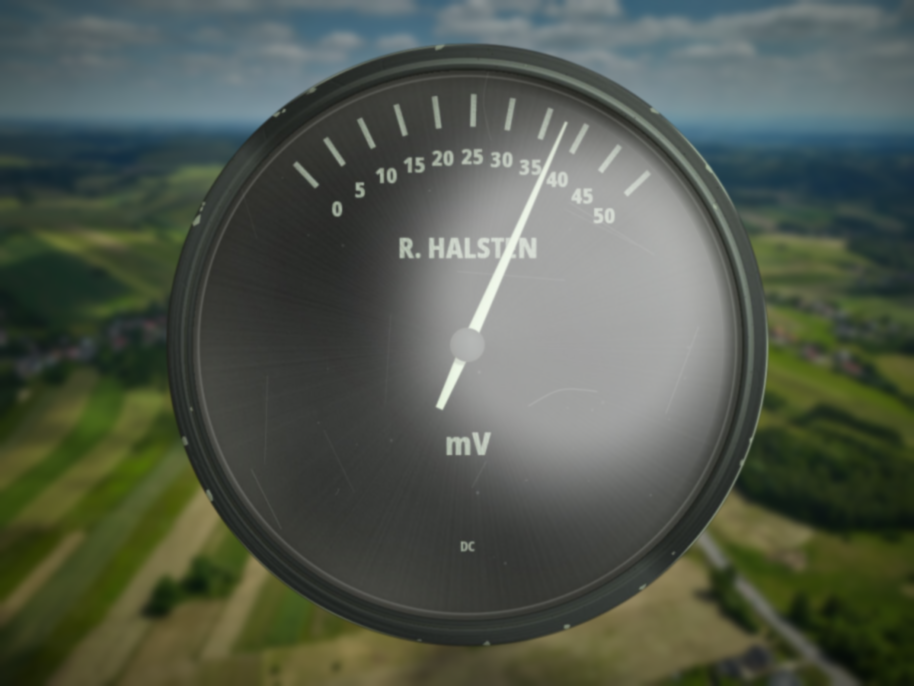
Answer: 37.5 (mV)
